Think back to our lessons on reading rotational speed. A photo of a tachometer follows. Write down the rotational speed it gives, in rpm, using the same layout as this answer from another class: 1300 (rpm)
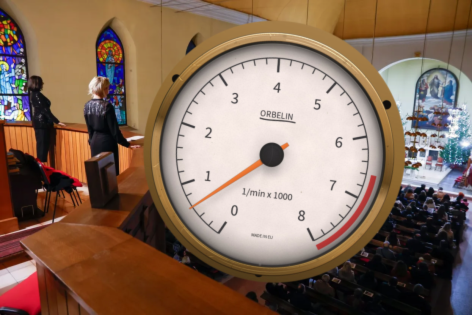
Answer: 600 (rpm)
